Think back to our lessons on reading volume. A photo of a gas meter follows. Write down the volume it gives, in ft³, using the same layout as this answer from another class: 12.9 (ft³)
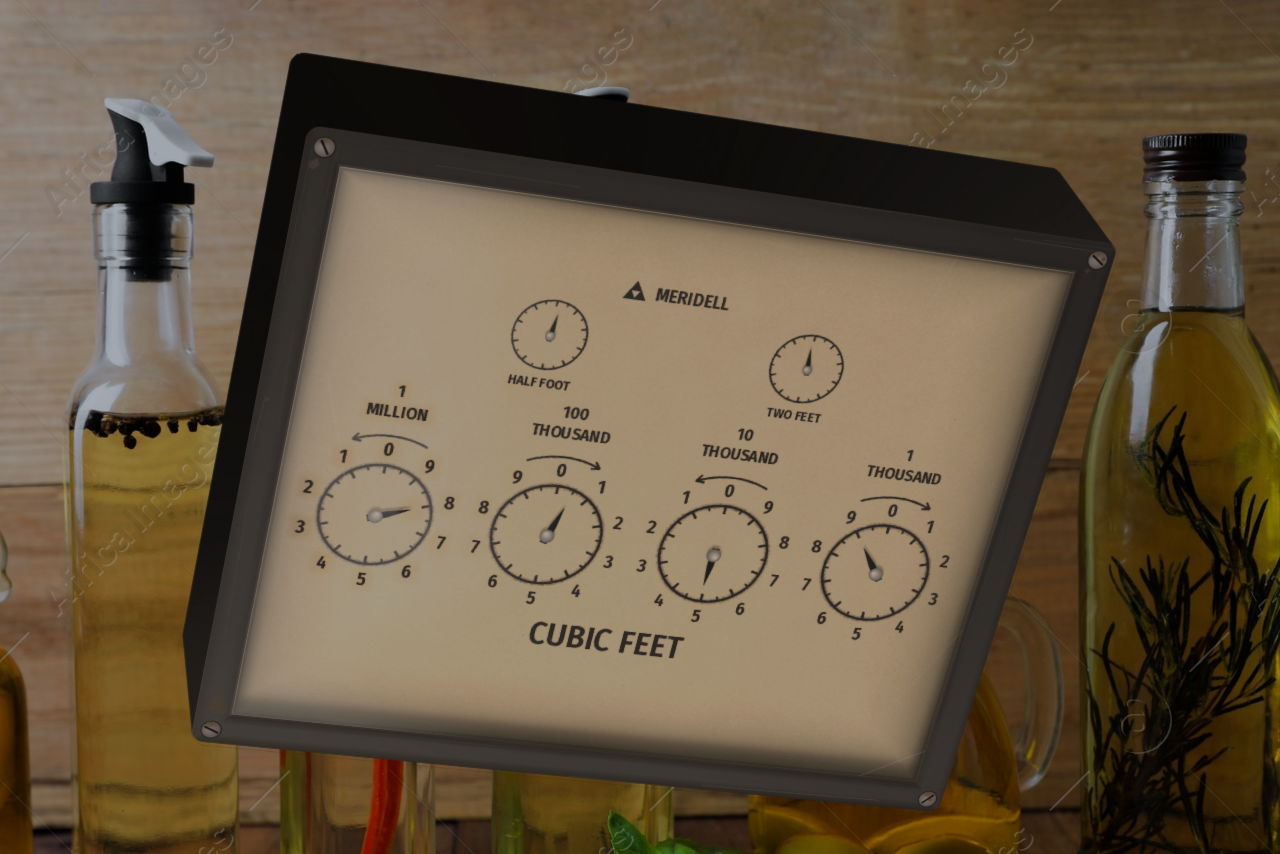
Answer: 804900 (ft³)
